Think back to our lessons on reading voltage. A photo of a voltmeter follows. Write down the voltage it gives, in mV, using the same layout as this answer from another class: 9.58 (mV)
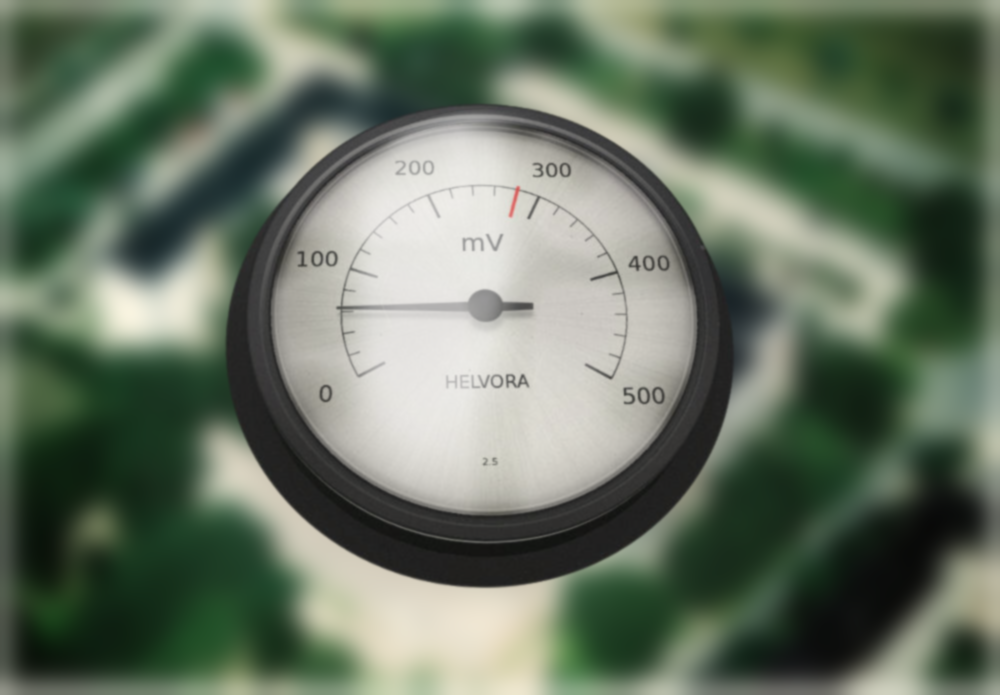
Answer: 60 (mV)
